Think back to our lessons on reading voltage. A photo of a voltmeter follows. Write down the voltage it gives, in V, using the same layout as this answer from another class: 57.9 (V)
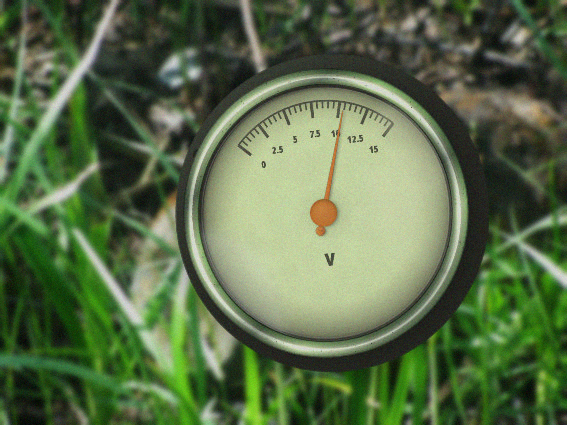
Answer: 10.5 (V)
